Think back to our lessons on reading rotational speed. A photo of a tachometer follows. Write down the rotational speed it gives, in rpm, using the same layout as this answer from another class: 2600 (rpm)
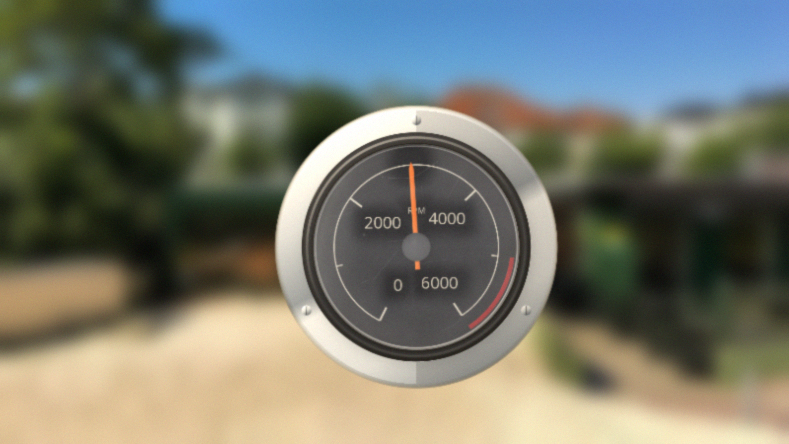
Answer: 3000 (rpm)
